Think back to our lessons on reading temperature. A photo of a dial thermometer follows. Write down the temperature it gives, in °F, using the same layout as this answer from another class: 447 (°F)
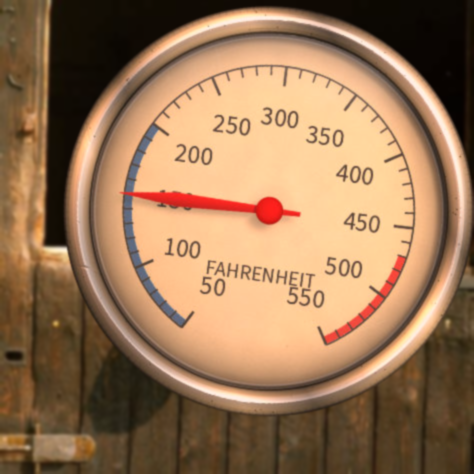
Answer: 150 (°F)
